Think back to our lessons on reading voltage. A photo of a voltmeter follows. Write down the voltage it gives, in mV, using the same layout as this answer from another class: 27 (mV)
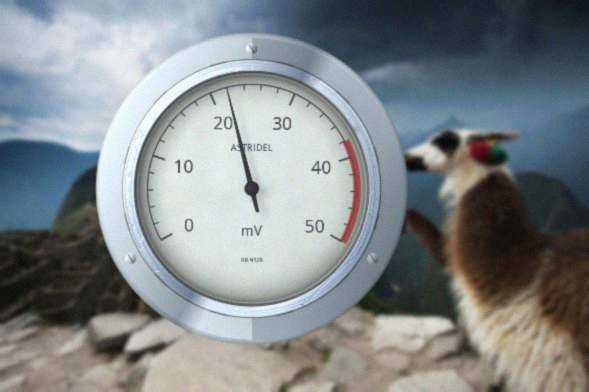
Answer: 22 (mV)
